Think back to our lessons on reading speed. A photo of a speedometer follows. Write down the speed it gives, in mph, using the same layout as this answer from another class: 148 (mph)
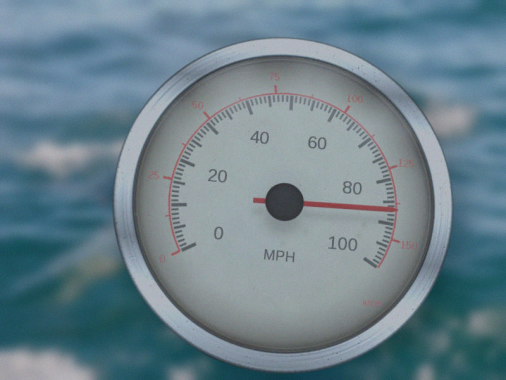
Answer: 87 (mph)
